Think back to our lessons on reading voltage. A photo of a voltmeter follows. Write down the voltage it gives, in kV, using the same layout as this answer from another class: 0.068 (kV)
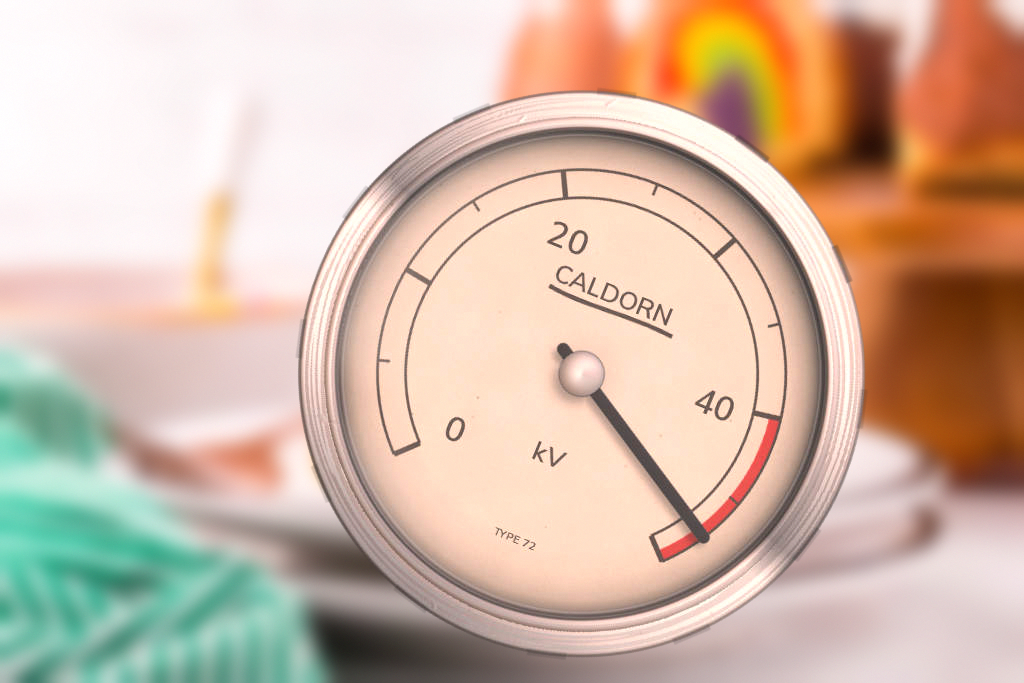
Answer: 47.5 (kV)
